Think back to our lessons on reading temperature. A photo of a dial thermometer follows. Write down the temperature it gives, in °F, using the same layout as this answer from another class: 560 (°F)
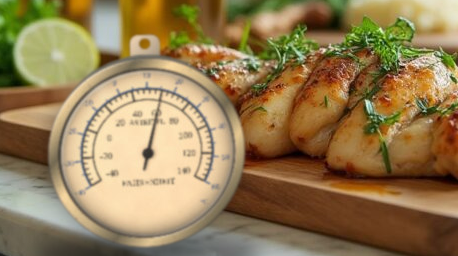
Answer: 60 (°F)
